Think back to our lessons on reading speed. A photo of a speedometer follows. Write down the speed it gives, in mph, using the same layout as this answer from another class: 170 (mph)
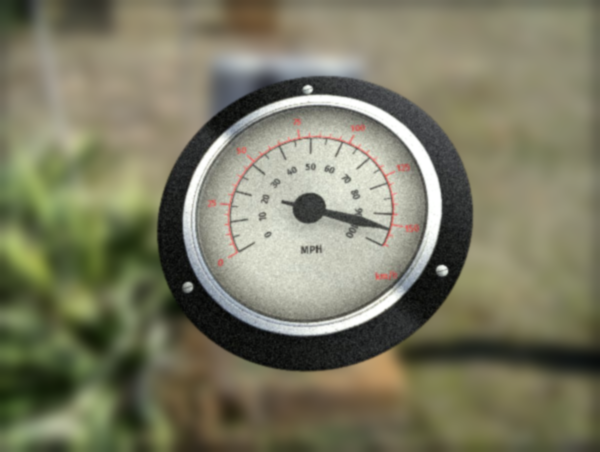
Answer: 95 (mph)
